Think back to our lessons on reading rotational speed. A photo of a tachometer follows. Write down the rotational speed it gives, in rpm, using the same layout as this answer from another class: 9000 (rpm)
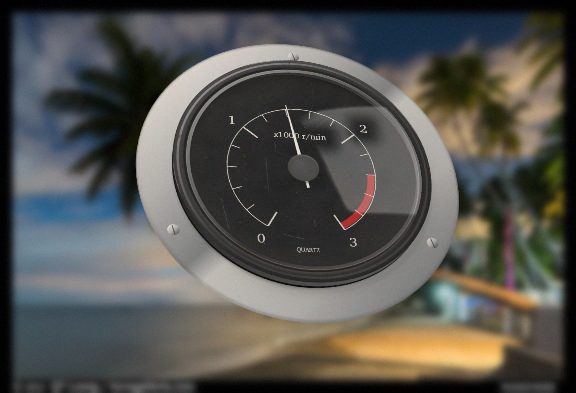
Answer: 1400 (rpm)
